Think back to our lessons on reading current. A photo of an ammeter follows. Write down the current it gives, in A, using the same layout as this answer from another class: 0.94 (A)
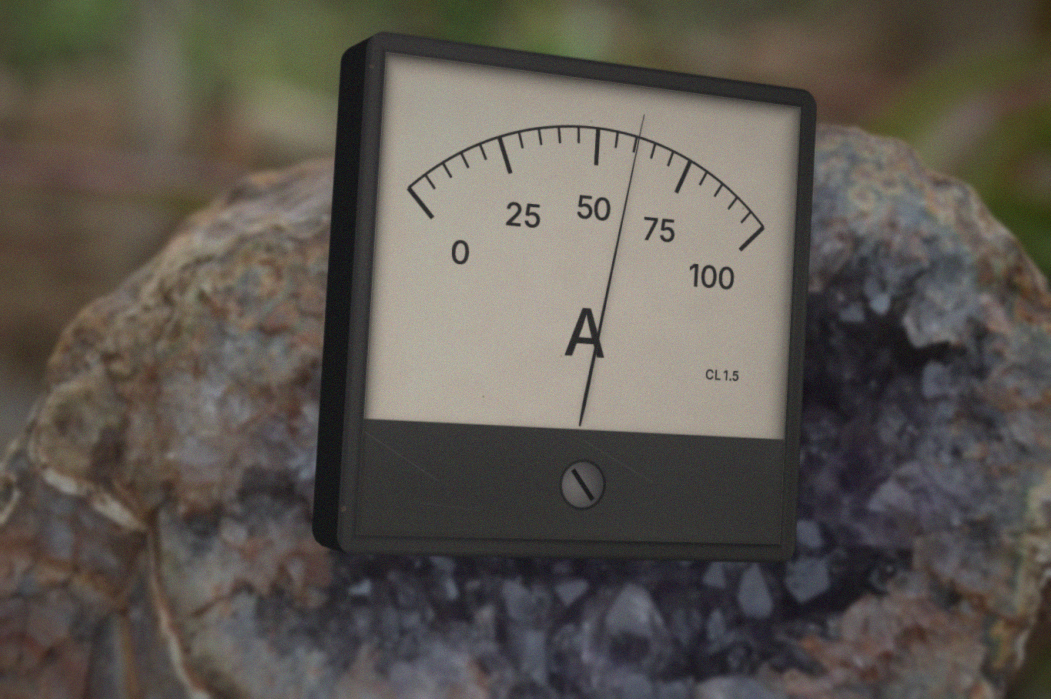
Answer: 60 (A)
